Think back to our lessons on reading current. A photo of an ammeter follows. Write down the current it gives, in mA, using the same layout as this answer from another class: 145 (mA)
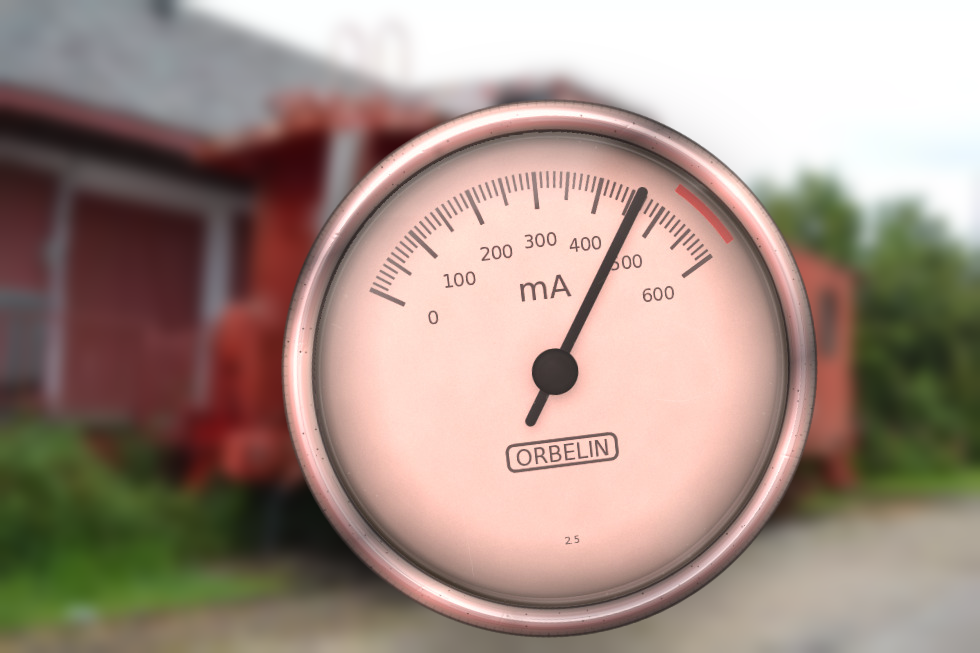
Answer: 460 (mA)
